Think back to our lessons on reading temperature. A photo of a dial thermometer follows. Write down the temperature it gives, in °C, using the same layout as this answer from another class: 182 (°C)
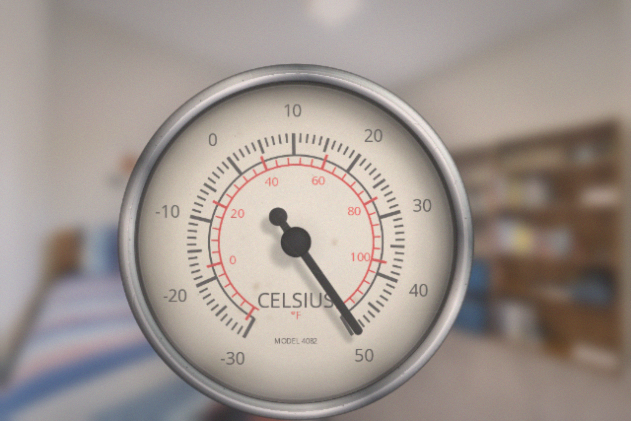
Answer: 49 (°C)
